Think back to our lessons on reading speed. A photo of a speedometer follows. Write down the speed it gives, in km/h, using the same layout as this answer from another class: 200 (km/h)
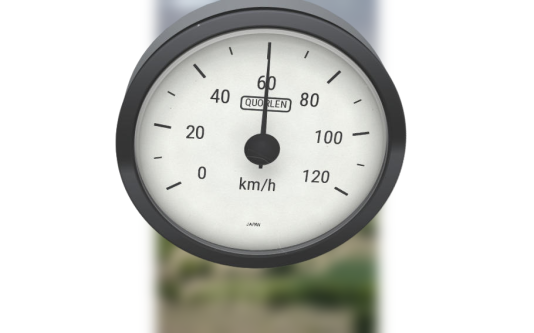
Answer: 60 (km/h)
